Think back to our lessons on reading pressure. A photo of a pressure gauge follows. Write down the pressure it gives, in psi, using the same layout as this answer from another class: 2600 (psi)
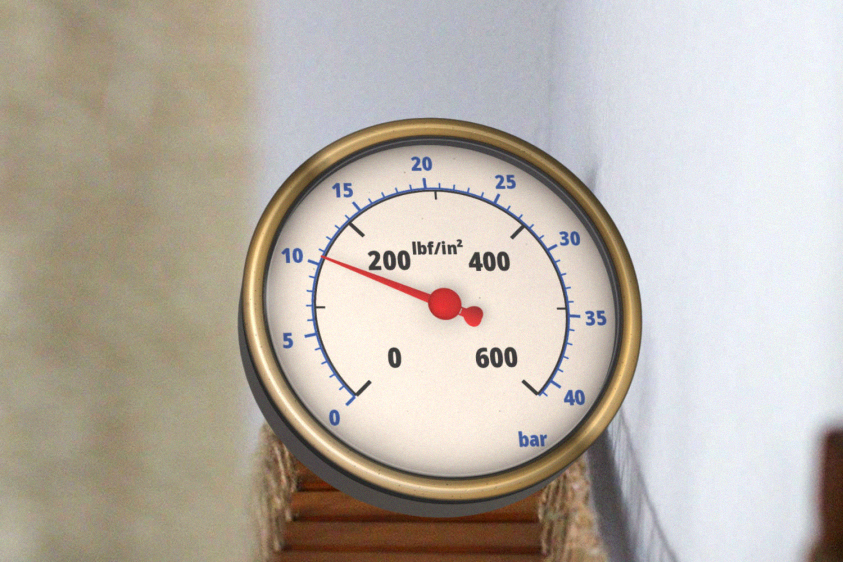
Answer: 150 (psi)
